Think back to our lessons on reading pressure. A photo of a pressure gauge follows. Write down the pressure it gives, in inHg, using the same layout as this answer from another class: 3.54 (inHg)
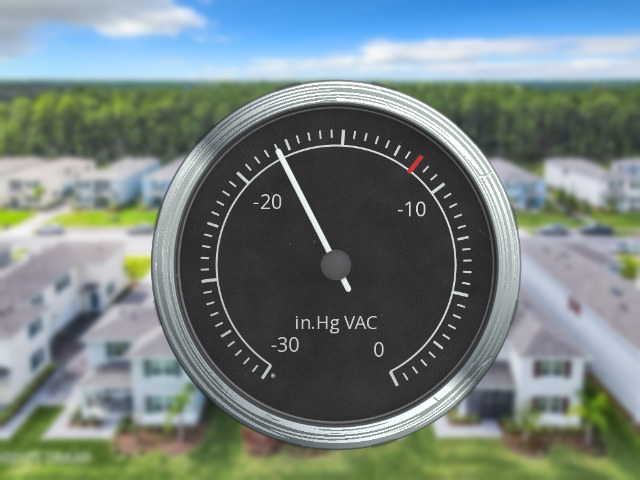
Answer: -18 (inHg)
